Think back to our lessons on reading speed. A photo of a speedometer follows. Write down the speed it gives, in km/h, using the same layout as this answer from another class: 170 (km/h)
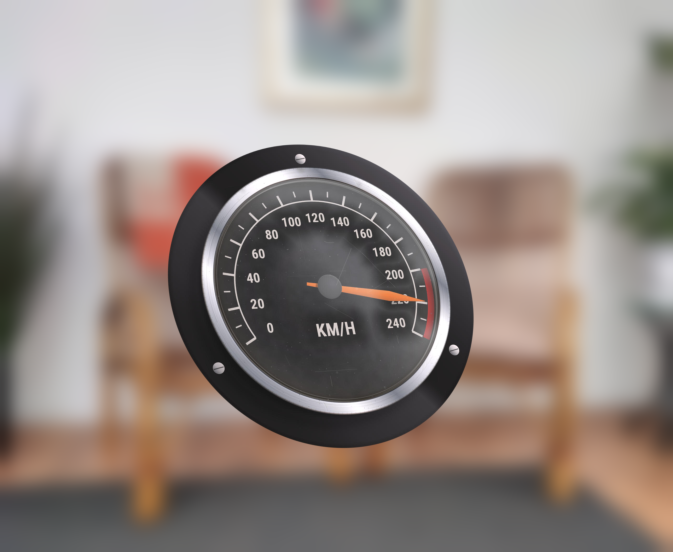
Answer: 220 (km/h)
